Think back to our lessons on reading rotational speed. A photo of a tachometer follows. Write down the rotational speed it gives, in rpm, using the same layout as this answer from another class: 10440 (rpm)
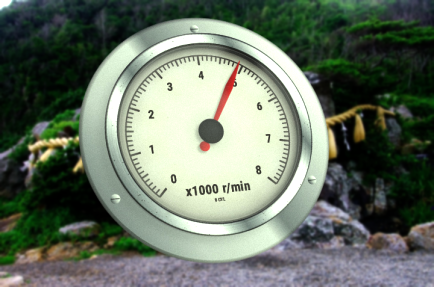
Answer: 4900 (rpm)
